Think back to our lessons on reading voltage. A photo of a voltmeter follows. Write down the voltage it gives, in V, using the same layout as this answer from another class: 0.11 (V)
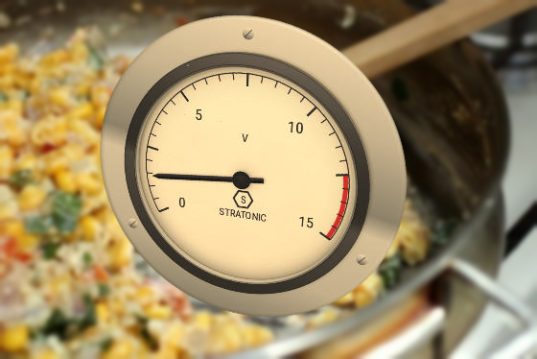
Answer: 1.5 (V)
